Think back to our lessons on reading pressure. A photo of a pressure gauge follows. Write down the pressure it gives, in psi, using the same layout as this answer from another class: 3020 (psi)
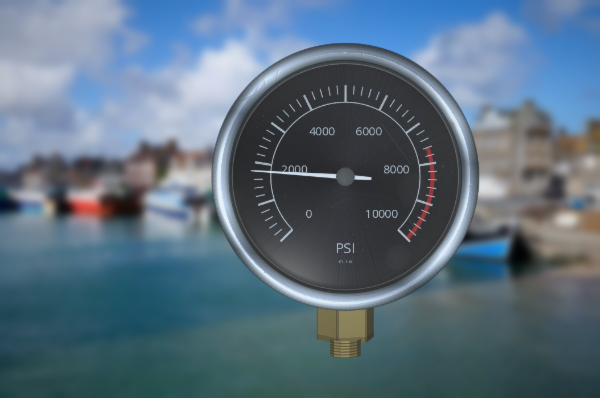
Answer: 1800 (psi)
